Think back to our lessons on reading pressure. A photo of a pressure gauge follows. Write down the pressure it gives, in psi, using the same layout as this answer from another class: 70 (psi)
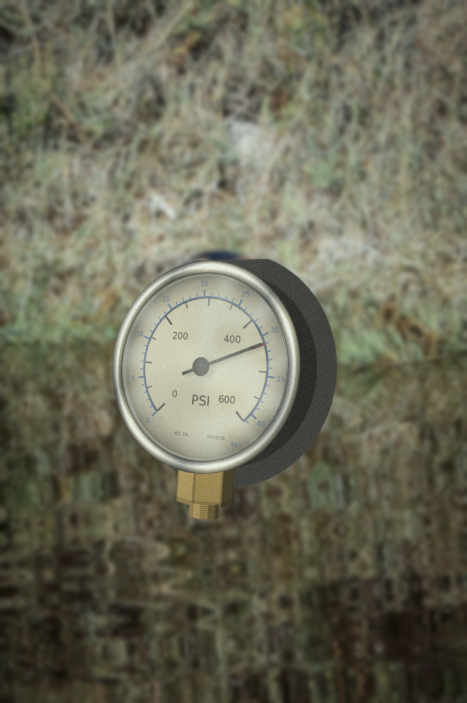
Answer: 450 (psi)
